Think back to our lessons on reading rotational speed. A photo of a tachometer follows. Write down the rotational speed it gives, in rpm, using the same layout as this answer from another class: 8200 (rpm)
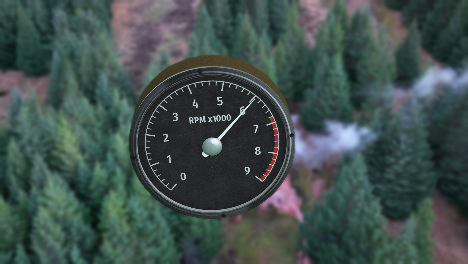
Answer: 6000 (rpm)
